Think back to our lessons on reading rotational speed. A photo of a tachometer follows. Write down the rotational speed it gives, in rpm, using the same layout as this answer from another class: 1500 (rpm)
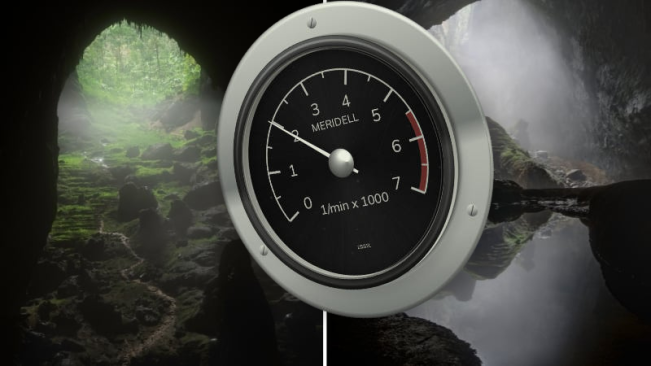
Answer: 2000 (rpm)
